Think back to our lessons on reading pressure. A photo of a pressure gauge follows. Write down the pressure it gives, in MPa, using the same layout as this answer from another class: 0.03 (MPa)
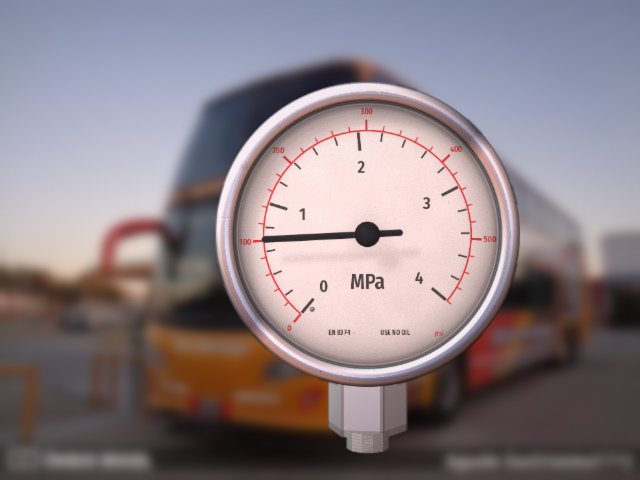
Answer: 0.7 (MPa)
